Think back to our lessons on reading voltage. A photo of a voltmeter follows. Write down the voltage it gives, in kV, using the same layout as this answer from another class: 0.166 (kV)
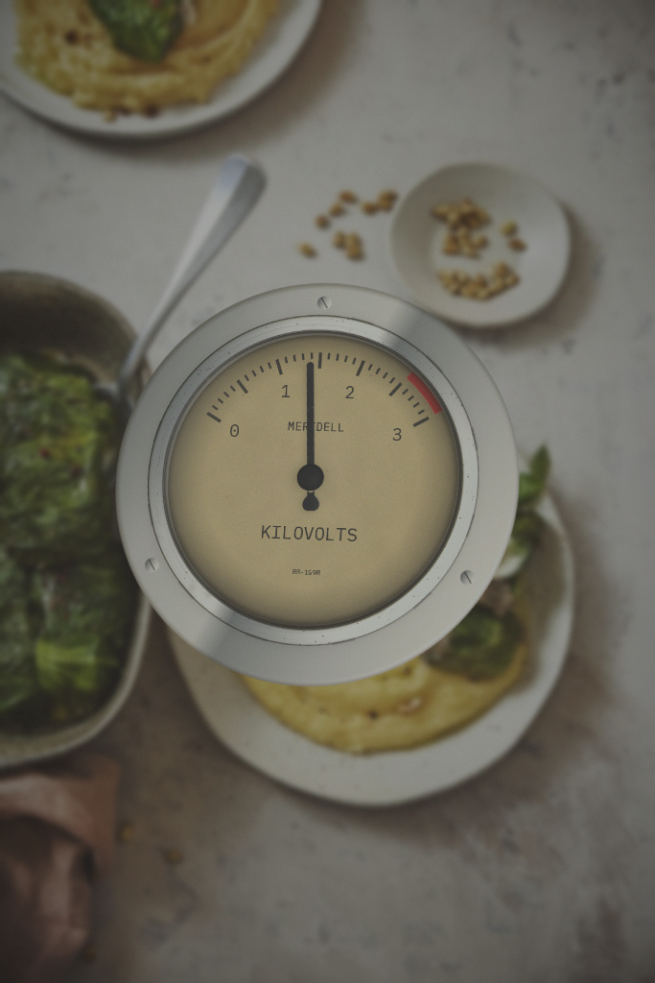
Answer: 1.4 (kV)
